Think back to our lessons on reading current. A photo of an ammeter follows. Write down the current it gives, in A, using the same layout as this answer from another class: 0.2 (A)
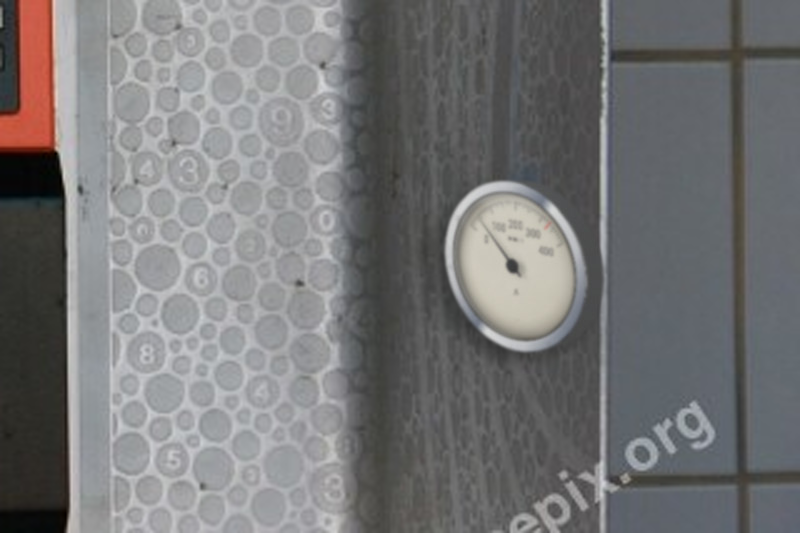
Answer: 50 (A)
